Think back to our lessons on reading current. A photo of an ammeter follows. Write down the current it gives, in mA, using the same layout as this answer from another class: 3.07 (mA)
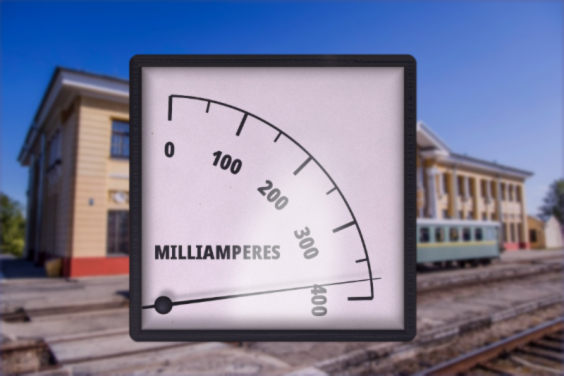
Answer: 375 (mA)
